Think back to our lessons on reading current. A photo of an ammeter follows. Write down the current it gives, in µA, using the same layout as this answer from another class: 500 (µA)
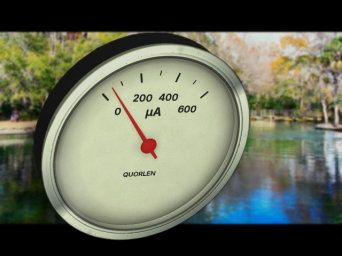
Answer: 50 (µA)
